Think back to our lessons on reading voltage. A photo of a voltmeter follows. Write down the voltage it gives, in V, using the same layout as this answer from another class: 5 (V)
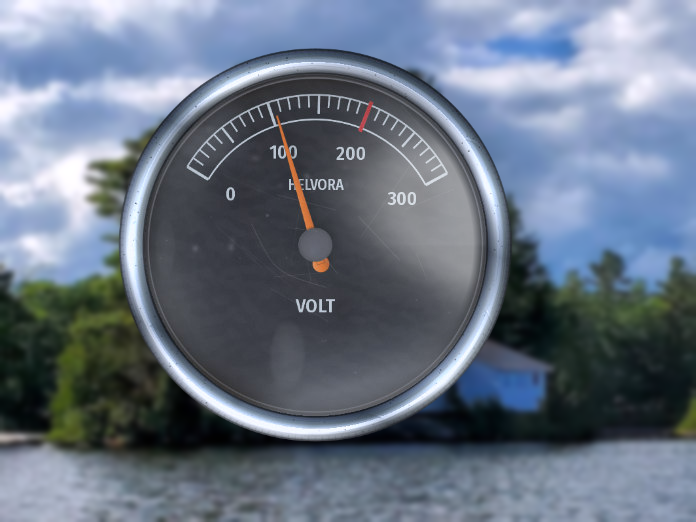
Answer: 105 (V)
